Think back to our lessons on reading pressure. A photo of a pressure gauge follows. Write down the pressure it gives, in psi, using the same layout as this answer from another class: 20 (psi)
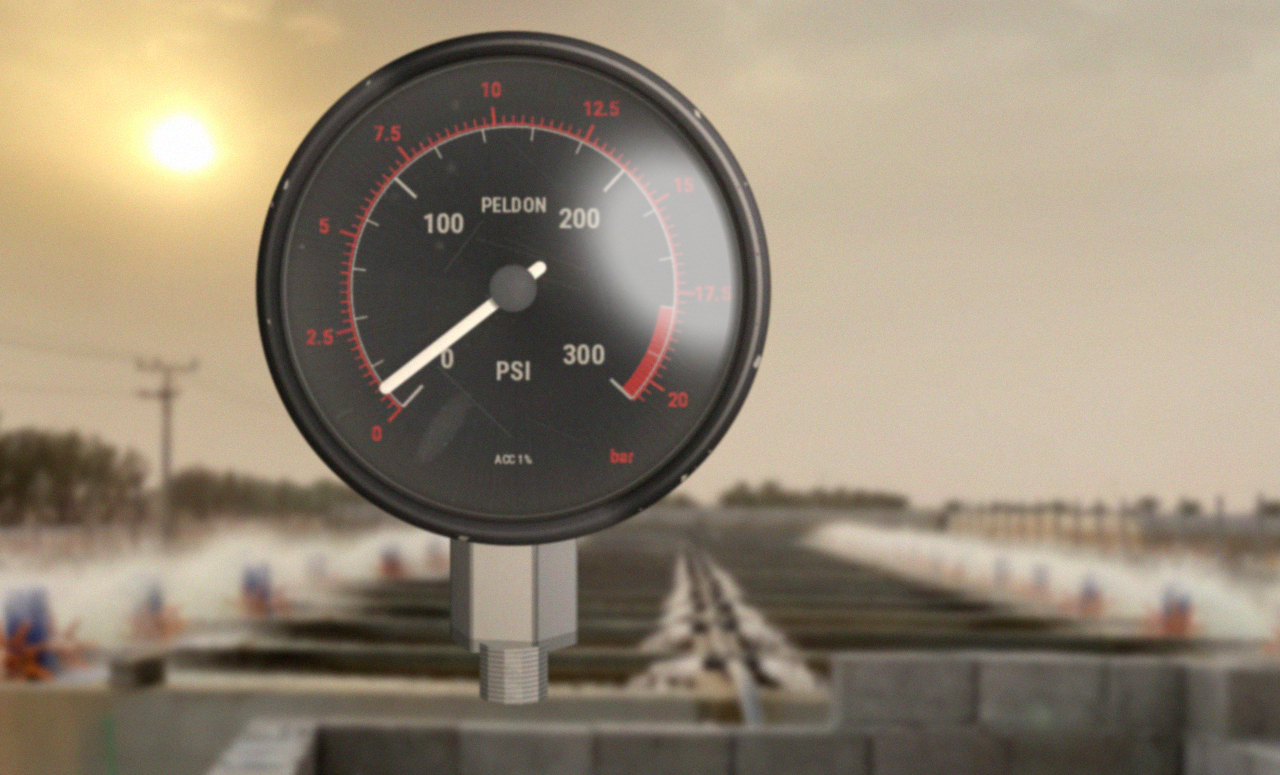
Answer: 10 (psi)
